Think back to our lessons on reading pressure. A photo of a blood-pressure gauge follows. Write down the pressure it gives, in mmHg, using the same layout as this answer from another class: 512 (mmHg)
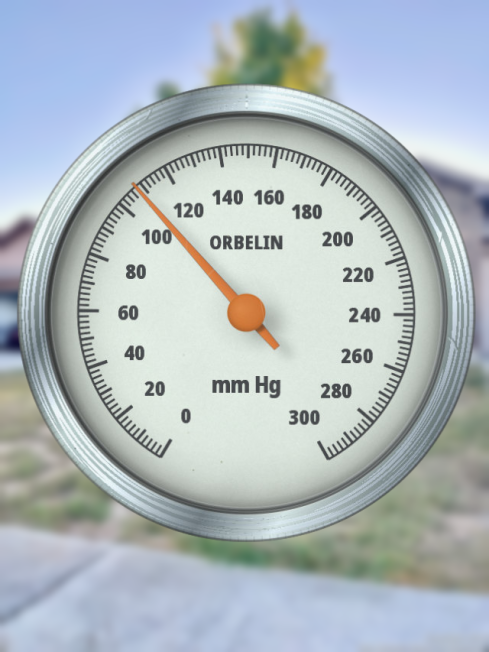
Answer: 108 (mmHg)
